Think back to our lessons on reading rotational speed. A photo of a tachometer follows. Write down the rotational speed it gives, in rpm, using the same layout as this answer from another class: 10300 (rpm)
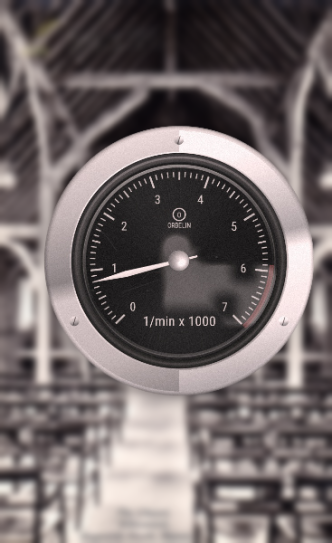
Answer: 800 (rpm)
